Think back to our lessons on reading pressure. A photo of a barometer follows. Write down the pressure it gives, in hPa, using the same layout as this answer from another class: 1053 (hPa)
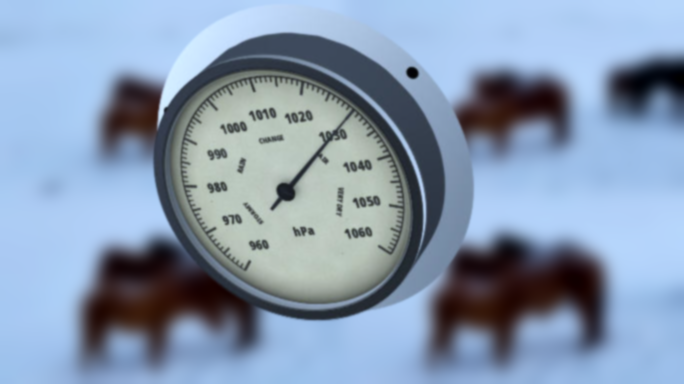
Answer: 1030 (hPa)
